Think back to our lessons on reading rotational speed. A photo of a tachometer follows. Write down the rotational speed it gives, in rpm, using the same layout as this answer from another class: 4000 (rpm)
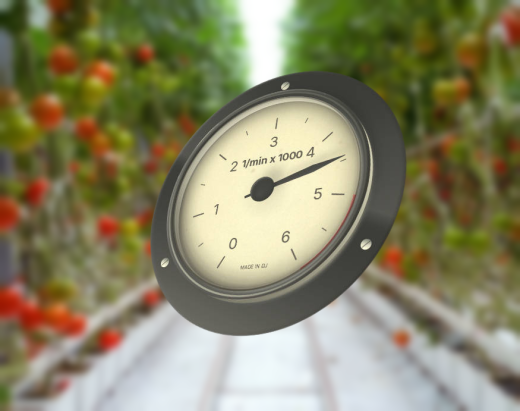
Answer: 4500 (rpm)
